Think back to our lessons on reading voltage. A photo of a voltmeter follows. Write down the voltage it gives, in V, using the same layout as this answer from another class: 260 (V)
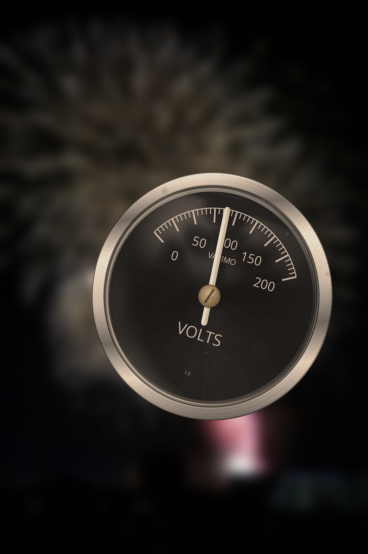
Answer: 90 (V)
